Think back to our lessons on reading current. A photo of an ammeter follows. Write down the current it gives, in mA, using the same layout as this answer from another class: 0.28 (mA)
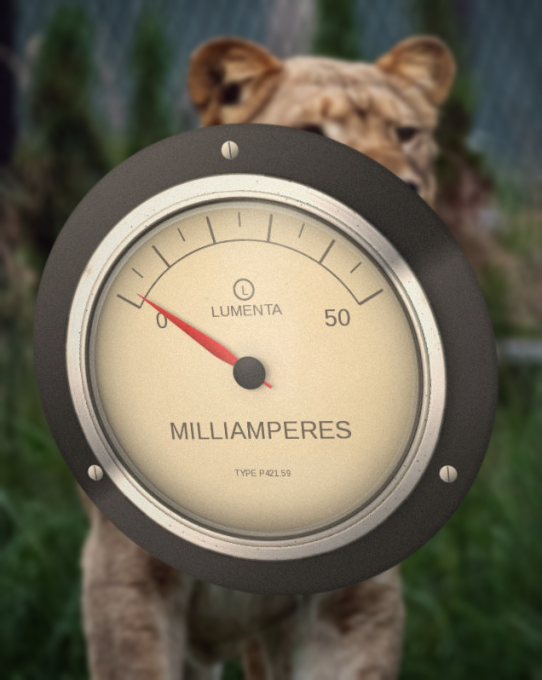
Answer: 2.5 (mA)
